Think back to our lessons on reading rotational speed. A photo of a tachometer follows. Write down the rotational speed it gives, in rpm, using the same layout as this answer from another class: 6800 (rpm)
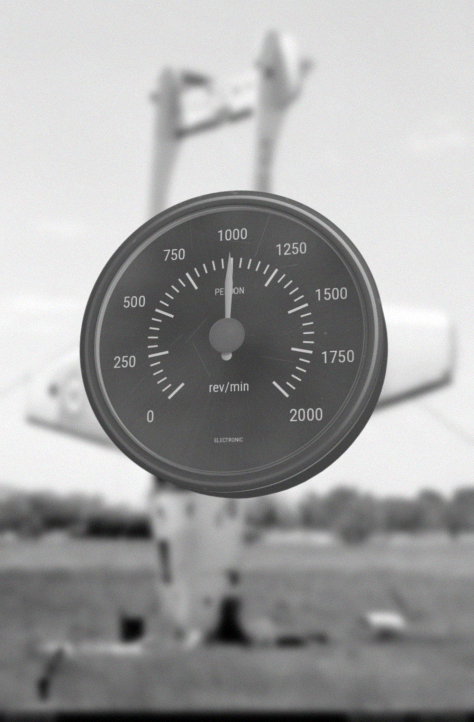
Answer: 1000 (rpm)
